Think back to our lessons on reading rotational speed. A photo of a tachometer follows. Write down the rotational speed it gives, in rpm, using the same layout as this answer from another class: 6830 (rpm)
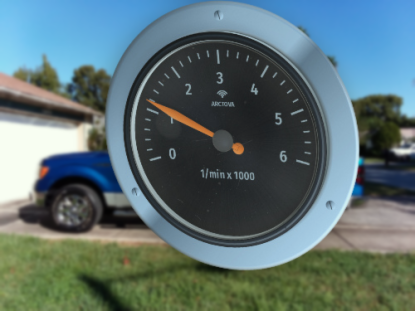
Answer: 1200 (rpm)
